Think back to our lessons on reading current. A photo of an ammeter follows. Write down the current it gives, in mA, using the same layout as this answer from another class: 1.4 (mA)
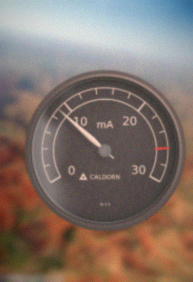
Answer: 9 (mA)
